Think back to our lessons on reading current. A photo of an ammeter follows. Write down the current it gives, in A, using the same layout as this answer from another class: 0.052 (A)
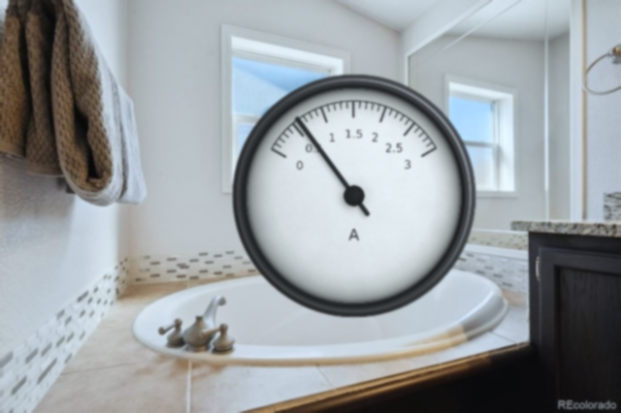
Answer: 0.6 (A)
